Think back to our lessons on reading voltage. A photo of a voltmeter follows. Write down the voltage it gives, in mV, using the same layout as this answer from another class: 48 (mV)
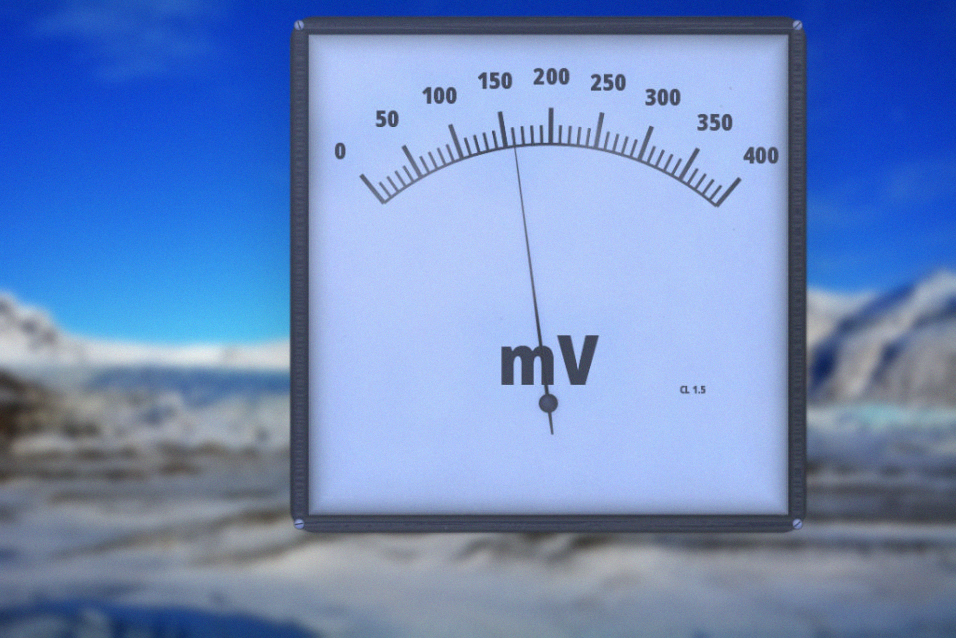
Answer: 160 (mV)
